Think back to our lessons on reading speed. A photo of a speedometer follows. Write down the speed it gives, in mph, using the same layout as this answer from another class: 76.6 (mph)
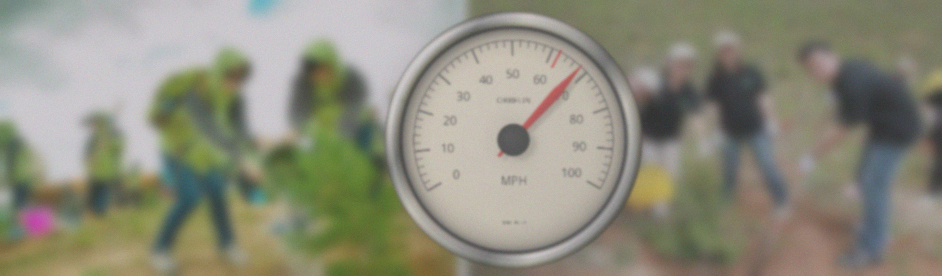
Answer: 68 (mph)
